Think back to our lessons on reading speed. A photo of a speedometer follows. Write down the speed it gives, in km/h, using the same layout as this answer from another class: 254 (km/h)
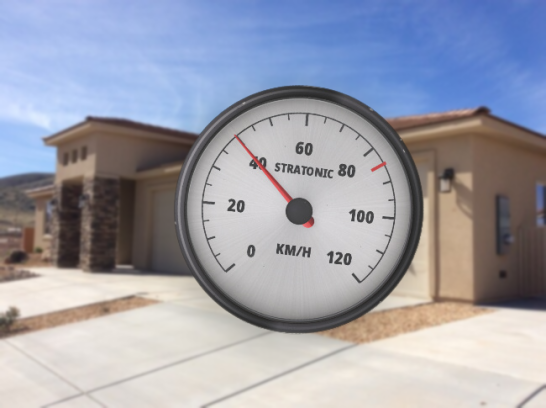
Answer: 40 (km/h)
